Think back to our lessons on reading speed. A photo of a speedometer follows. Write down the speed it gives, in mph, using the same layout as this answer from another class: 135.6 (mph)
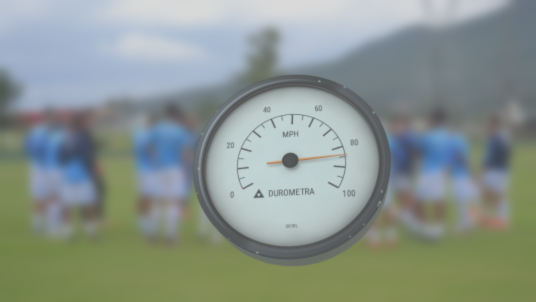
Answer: 85 (mph)
